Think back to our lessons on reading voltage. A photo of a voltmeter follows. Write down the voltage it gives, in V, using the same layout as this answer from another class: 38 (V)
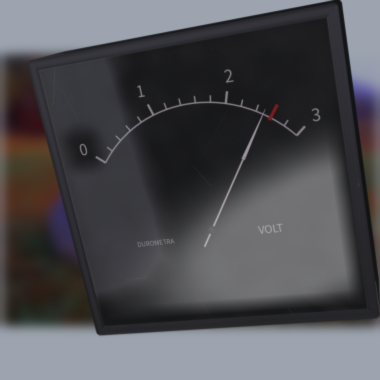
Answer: 2.5 (V)
